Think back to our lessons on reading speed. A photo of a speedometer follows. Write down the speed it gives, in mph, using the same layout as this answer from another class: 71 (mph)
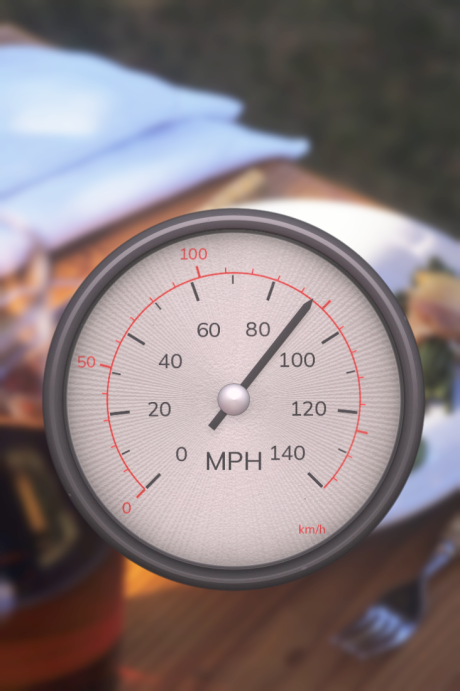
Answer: 90 (mph)
